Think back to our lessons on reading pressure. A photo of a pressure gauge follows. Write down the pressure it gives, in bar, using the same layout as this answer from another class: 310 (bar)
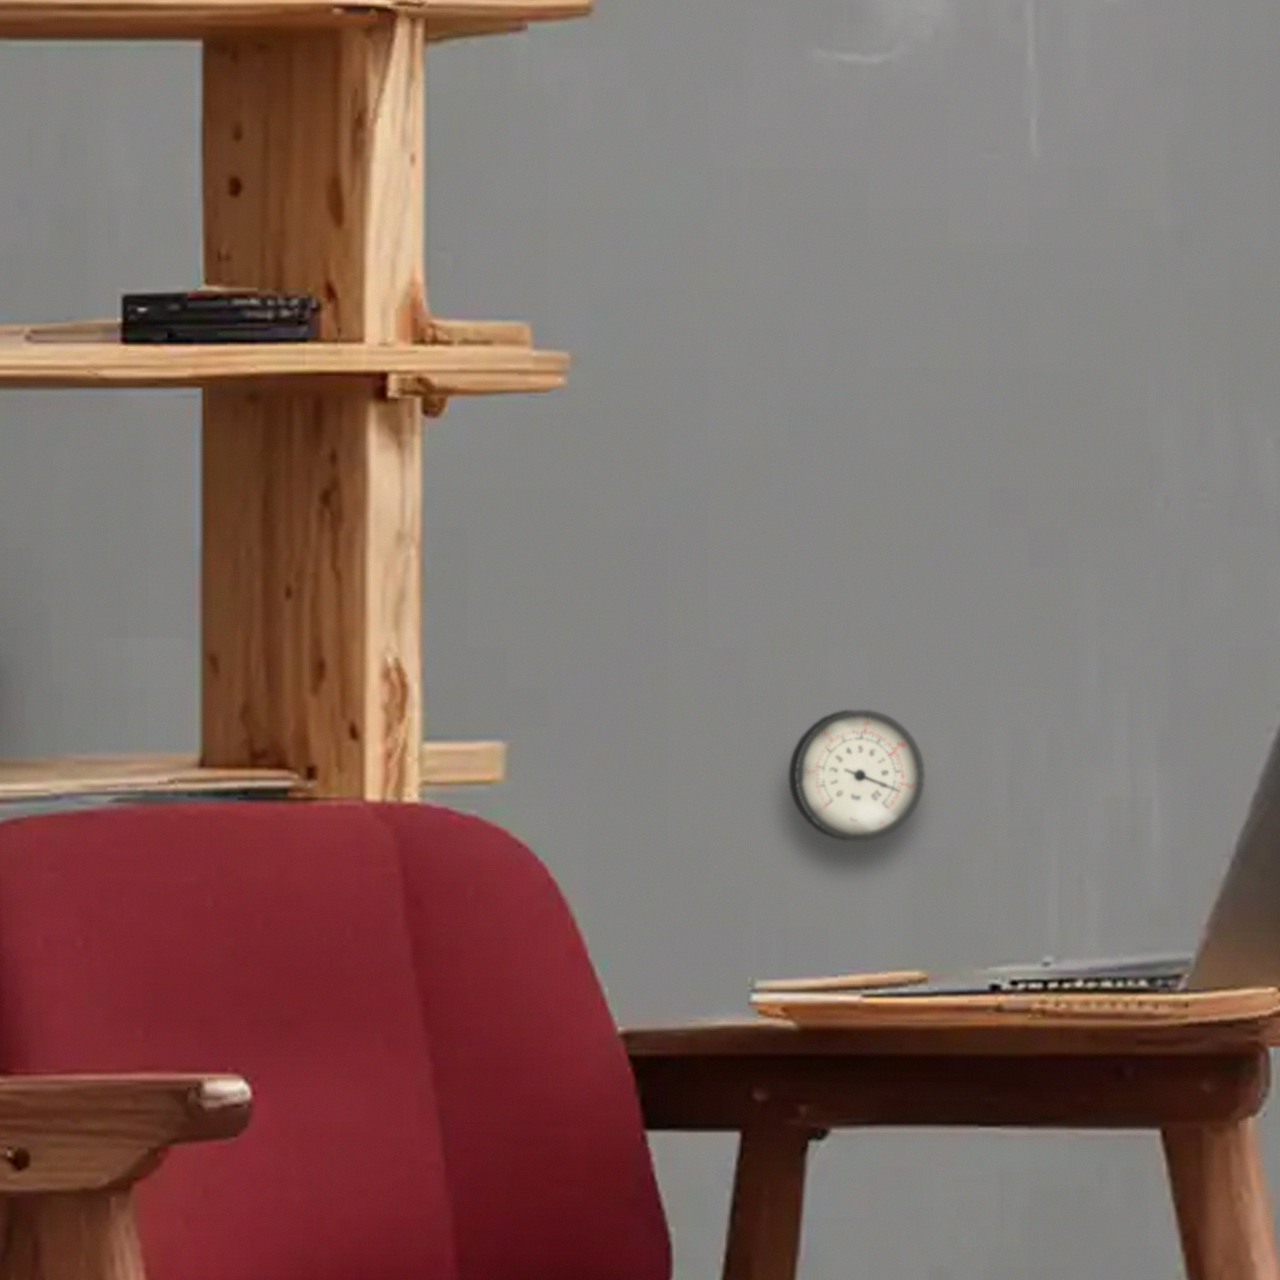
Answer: 9 (bar)
